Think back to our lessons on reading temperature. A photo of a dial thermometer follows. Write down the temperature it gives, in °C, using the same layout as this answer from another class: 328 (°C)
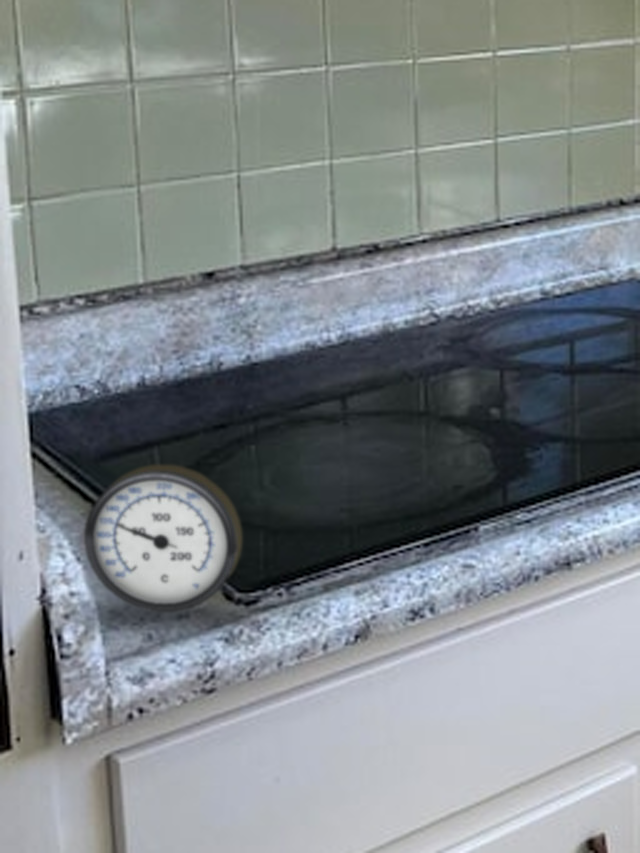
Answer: 50 (°C)
